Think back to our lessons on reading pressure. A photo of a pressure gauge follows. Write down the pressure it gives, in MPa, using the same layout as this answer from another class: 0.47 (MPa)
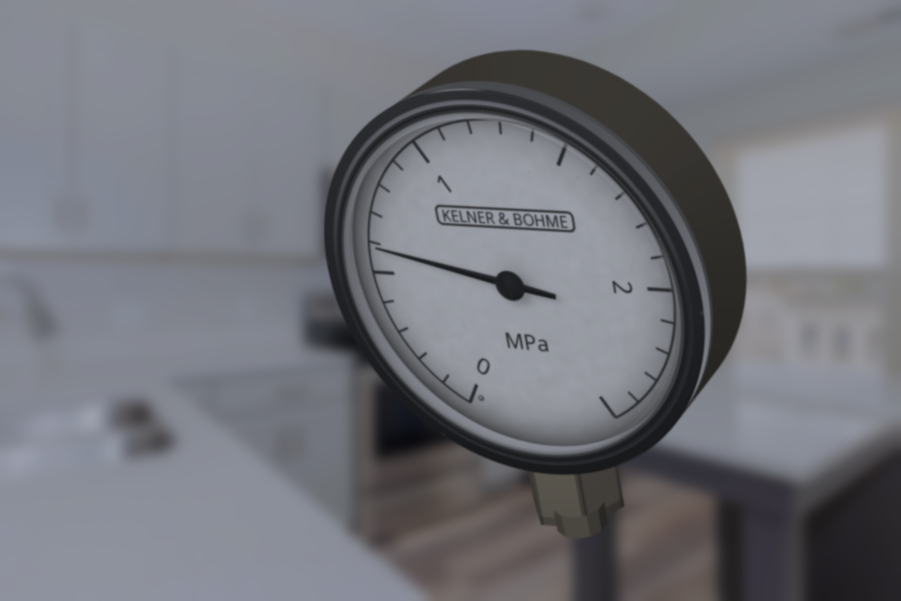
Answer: 0.6 (MPa)
